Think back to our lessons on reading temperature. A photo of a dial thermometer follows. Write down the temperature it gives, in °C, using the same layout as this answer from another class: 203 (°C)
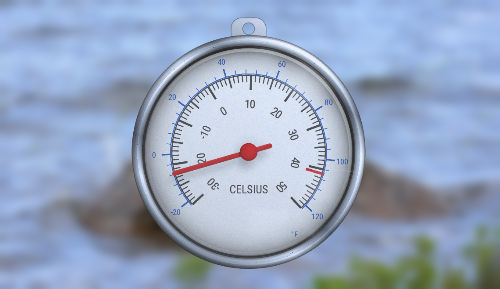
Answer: -22 (°C)
